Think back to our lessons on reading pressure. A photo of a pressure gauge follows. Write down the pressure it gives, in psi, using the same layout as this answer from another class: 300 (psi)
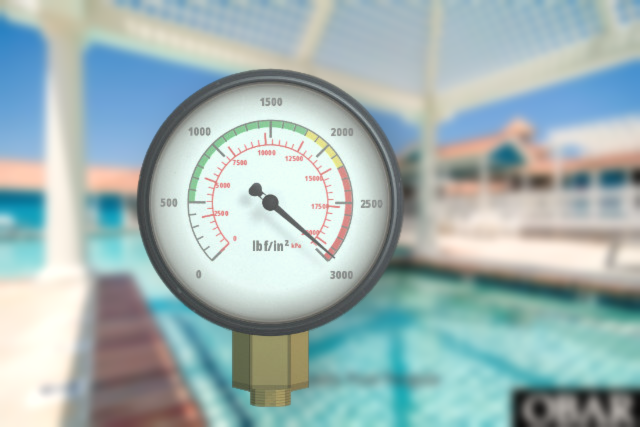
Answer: 2950 (psi)
